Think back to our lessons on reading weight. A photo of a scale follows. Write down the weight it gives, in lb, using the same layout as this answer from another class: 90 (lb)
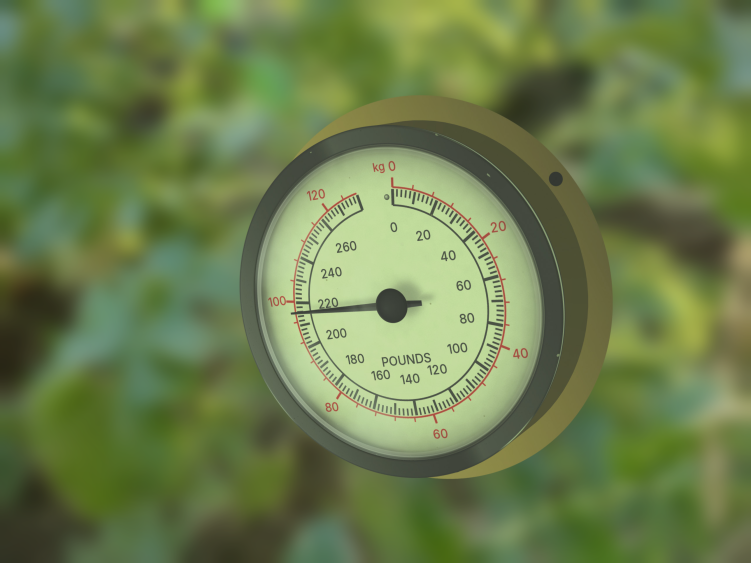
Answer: 216 (lb)
